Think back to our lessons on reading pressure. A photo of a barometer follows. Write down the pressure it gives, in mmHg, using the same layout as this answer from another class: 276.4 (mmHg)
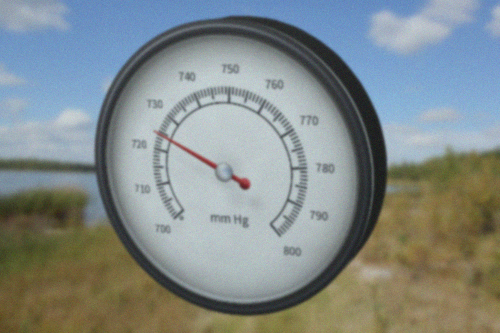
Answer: 725 (mmHg)
